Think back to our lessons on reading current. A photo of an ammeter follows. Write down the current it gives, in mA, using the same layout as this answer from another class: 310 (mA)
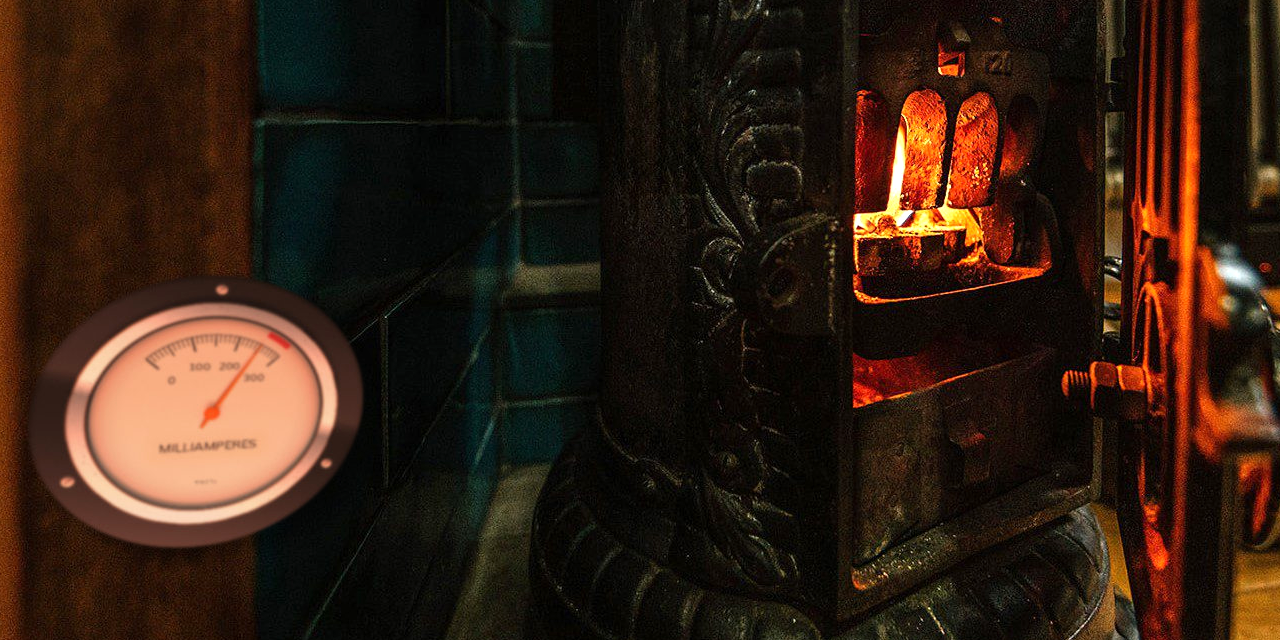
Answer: 250 (mA)
